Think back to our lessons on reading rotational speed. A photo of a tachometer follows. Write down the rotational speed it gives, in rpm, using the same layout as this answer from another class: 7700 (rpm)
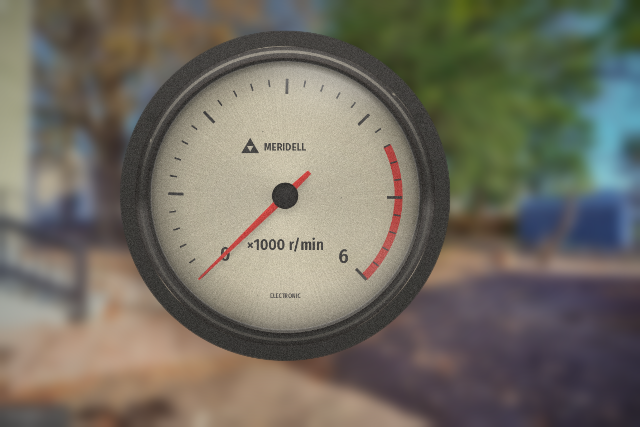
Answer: 0 (rpm)
